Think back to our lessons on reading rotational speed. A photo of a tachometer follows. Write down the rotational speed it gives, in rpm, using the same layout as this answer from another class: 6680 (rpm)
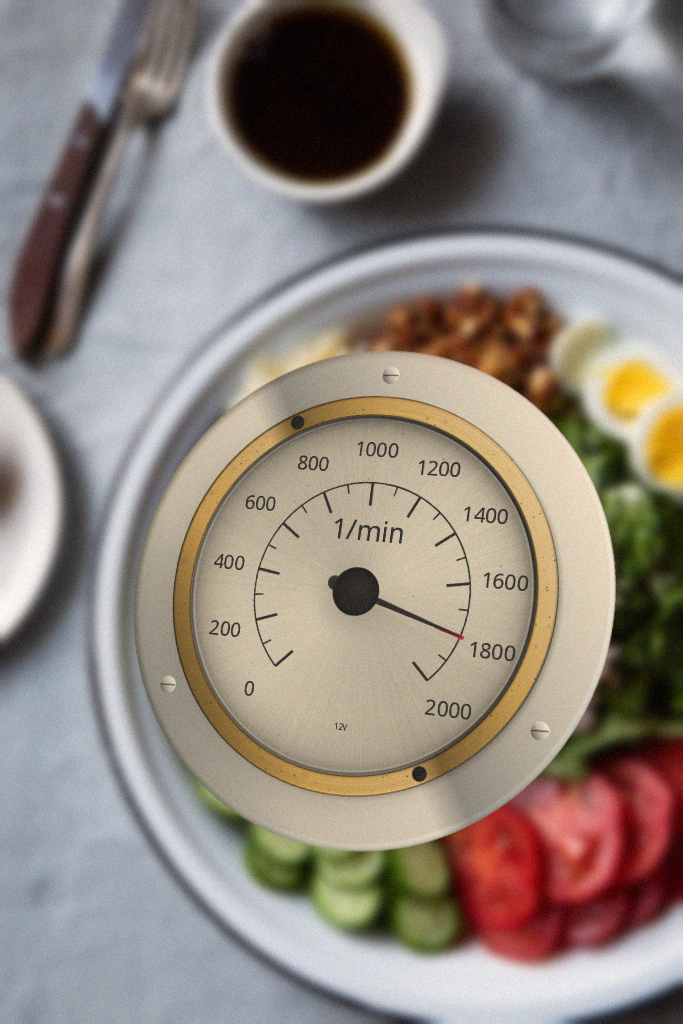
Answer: 1800 (rpm)
